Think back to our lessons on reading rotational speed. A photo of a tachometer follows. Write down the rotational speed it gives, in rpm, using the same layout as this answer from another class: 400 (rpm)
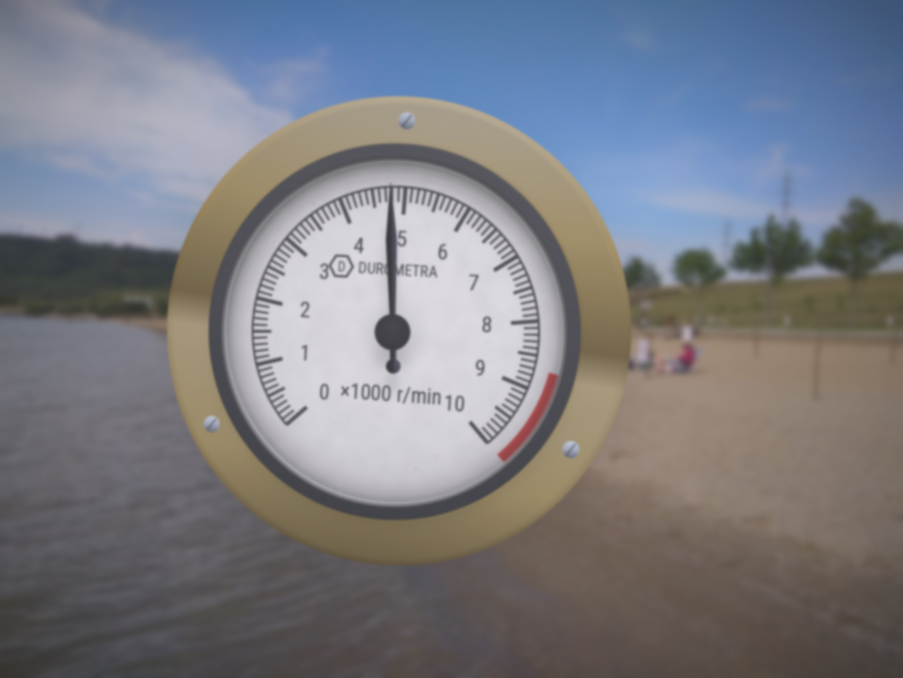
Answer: 4800 (rpm)
